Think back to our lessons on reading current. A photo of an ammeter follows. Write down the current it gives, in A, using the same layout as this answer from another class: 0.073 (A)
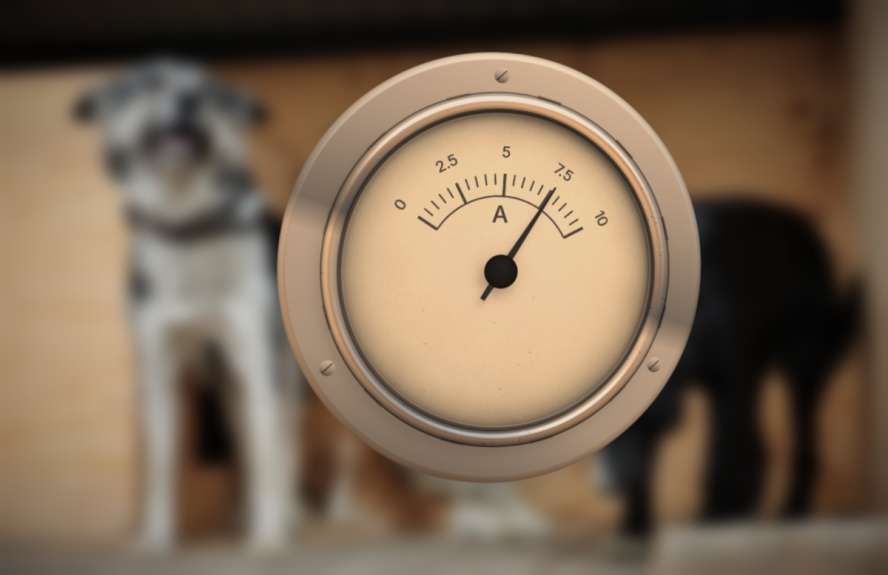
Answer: 7.5 (A)
